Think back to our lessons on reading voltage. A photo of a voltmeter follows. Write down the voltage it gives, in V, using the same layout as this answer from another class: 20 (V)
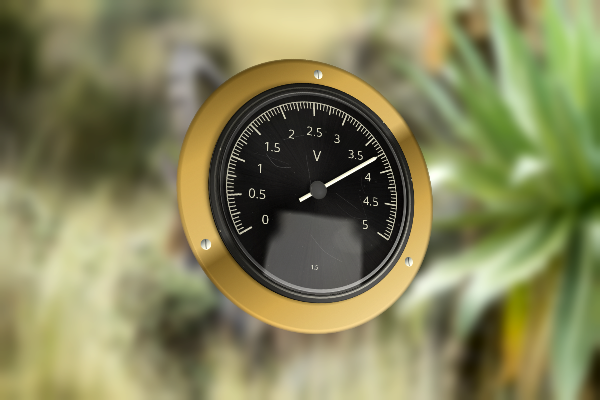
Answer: 3.75 (V)
